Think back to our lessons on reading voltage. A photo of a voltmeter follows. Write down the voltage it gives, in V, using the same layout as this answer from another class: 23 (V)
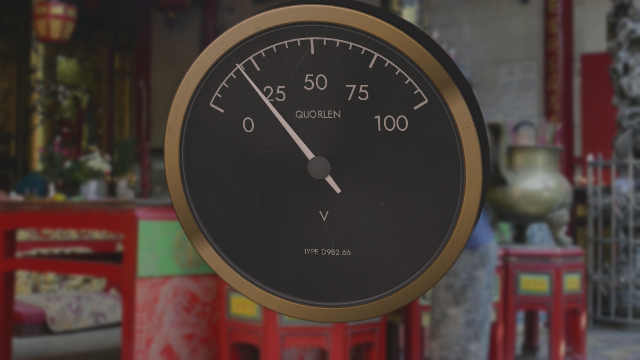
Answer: 20 (V)
